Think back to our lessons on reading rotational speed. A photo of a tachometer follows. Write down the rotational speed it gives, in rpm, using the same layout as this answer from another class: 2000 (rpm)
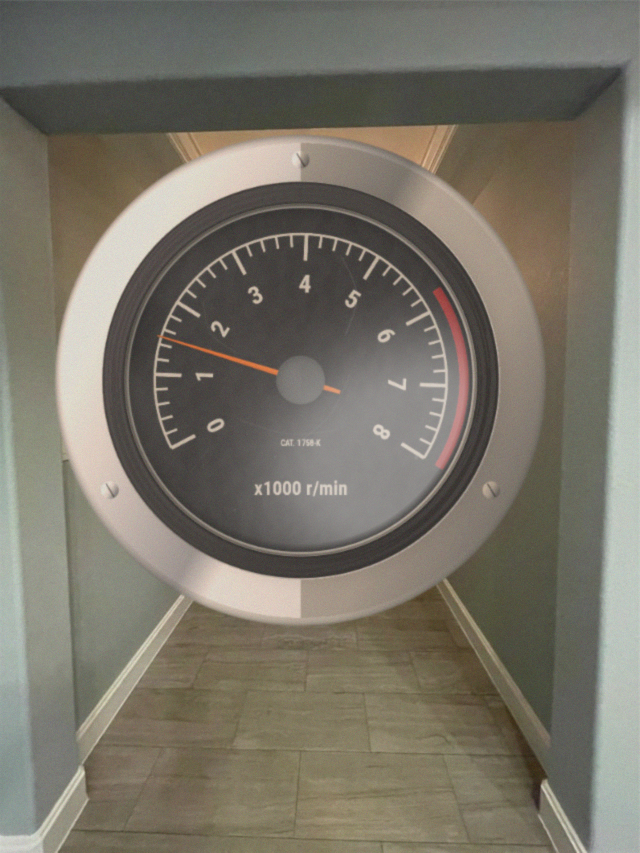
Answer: 1500 (rpm)
